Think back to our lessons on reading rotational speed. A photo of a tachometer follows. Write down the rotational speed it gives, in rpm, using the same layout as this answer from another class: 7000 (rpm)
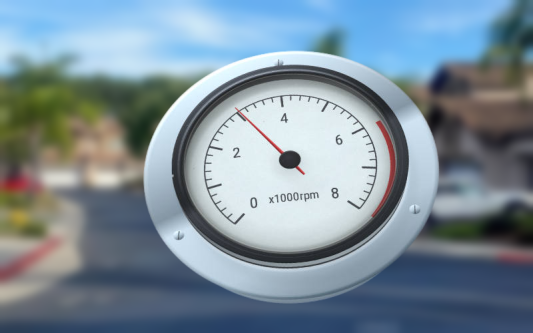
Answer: 3000 (rpm)
